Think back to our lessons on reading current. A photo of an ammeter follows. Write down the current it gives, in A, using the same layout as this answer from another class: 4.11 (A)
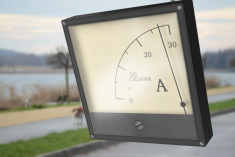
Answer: 27.5 (A)
